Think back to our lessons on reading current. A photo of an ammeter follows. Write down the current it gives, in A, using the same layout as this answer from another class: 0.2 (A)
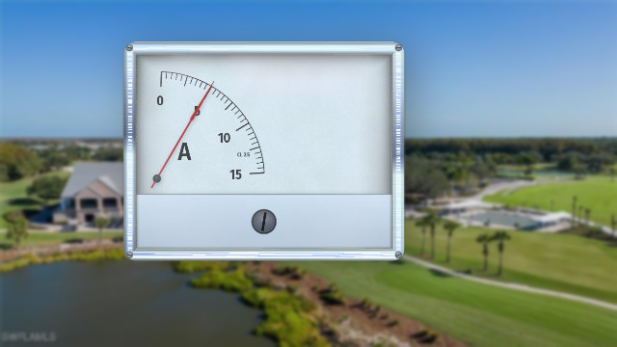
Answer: 5 (A)
